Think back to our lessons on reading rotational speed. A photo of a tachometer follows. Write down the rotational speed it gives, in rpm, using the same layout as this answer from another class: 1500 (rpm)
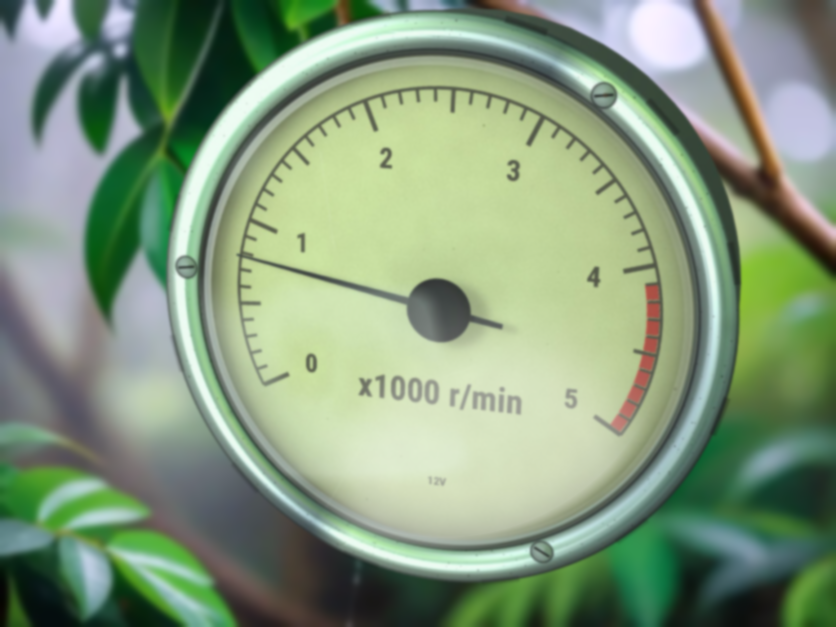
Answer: 800 (rpm)
